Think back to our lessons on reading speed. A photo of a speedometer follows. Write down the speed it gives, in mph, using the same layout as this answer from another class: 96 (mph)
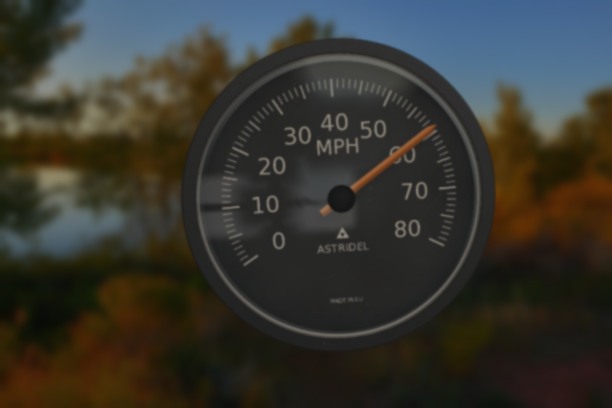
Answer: 59 (mph)
